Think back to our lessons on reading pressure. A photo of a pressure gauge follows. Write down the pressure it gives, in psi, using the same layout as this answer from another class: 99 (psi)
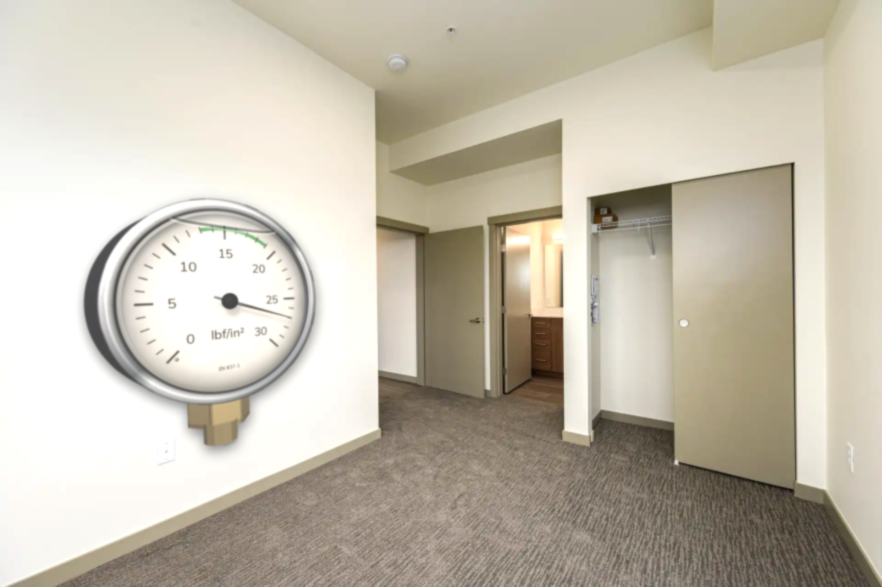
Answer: 27 (psi)
